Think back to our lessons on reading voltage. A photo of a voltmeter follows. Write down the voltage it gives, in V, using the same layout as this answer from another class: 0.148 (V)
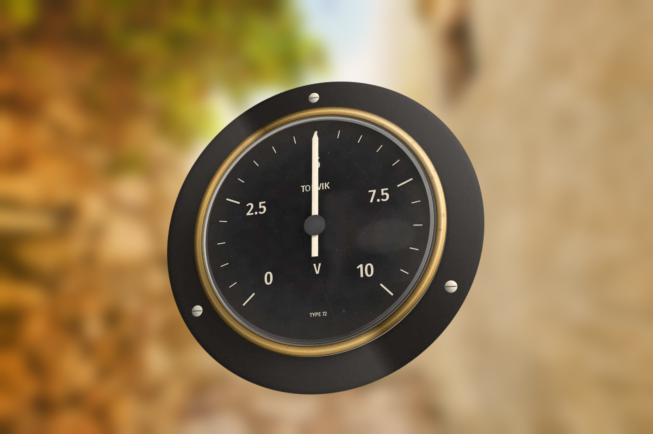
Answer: 5 (V)
